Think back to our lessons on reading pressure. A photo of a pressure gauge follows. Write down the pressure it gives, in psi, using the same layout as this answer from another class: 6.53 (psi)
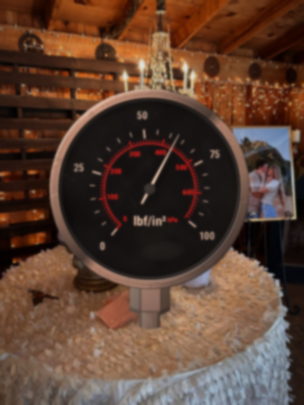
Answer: 62.5 (psi)
